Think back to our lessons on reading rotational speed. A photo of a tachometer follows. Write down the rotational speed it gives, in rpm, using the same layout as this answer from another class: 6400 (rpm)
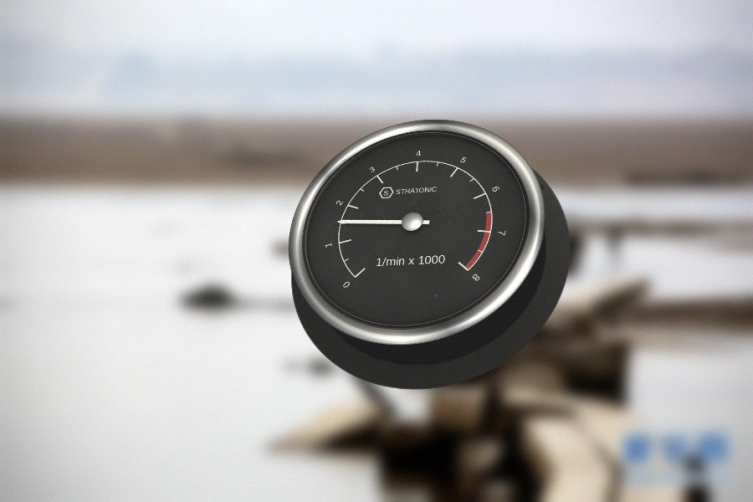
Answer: 1500 (rpm)
